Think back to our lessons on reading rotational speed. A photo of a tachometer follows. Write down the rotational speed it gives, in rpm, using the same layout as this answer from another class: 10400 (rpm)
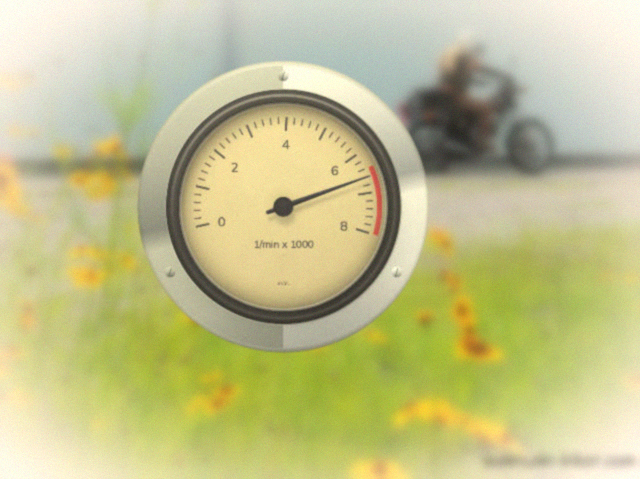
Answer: 6600 (rpm)
